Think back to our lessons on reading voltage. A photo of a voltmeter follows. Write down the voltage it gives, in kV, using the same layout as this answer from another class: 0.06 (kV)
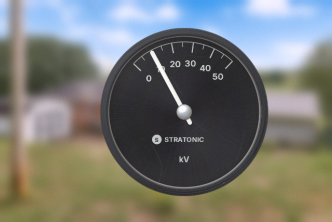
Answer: 10 (kV)
